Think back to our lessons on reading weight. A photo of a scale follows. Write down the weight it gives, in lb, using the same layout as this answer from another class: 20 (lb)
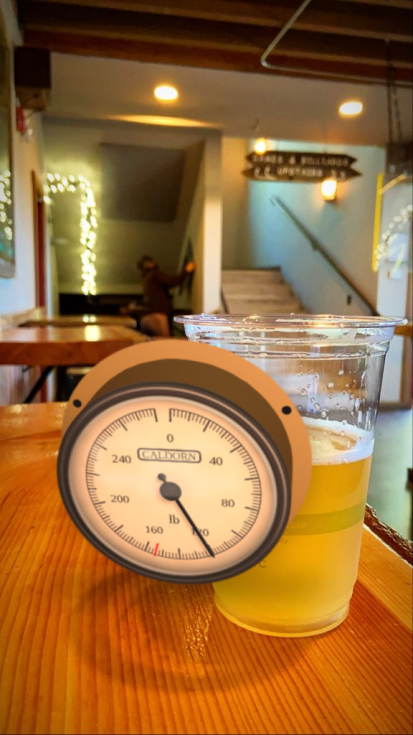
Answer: 120 (lb)
